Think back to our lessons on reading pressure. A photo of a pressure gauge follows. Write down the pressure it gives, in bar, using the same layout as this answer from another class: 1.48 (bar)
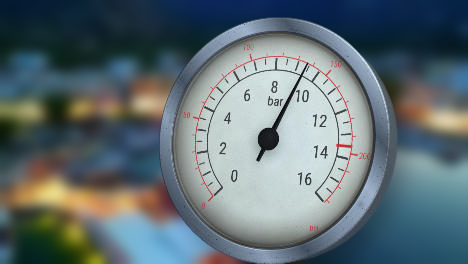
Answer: 9.5 (bar)
